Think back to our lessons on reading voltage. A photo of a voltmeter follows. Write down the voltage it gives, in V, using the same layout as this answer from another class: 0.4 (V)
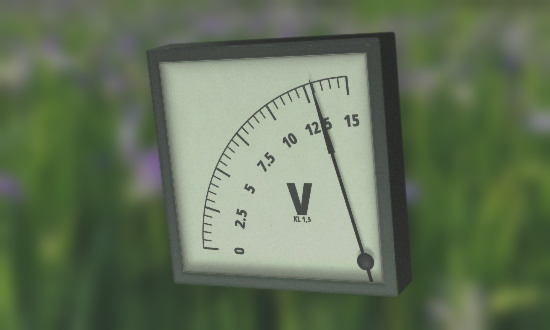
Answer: 13 (V)
